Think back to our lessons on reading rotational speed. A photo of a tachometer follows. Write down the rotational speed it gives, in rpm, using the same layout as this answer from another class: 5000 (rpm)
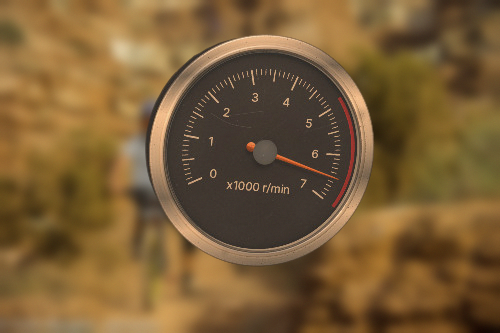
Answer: 6500 (rpm)
